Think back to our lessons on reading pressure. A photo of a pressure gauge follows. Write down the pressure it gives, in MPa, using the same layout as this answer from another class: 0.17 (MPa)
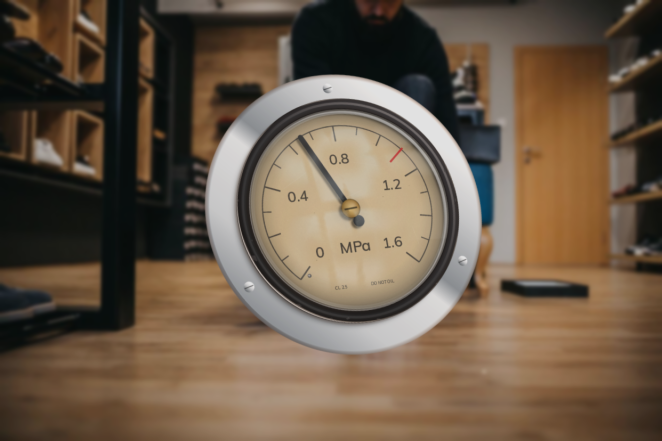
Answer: 0.65 (MPa)
